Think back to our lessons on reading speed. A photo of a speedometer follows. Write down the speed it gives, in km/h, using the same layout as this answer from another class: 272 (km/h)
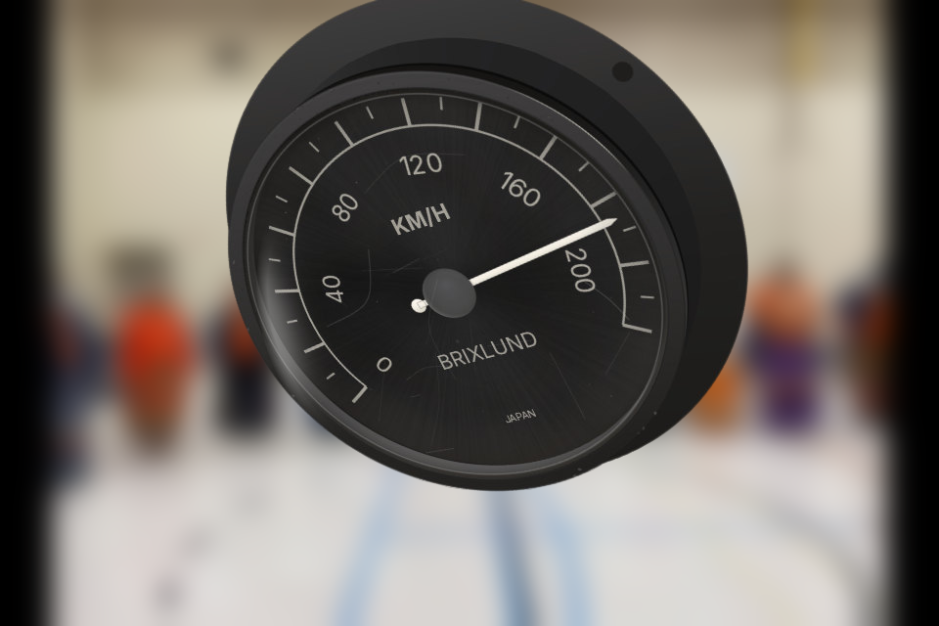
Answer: 185 (km/h)
